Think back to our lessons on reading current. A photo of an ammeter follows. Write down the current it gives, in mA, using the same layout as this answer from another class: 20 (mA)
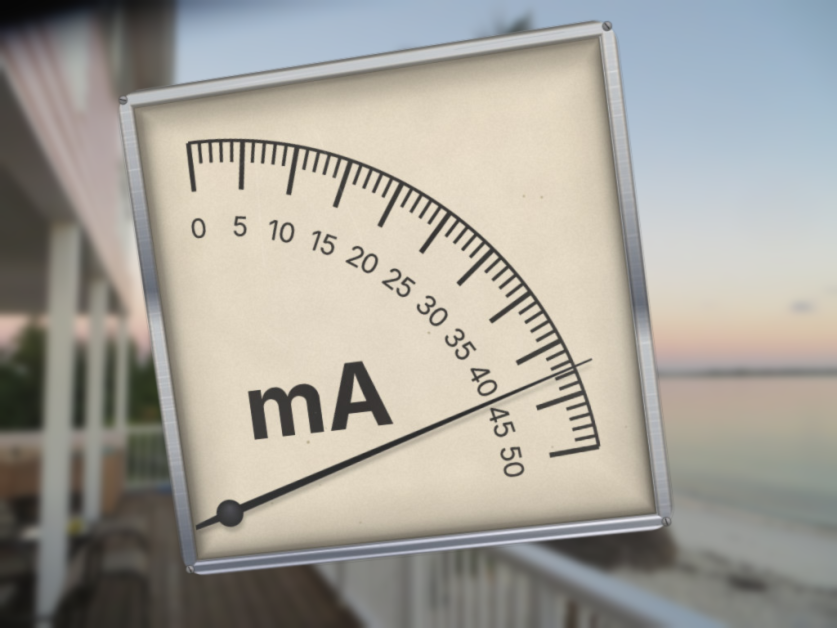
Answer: 42.5 (mA)
